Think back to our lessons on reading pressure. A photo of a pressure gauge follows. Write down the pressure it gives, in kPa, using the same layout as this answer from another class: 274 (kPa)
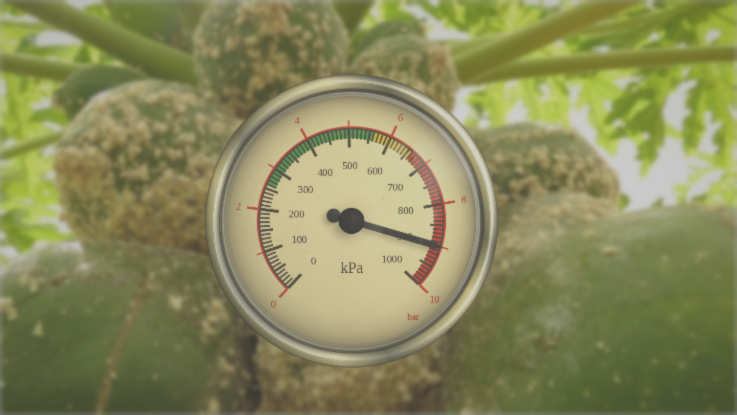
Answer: 900 (kPa)
